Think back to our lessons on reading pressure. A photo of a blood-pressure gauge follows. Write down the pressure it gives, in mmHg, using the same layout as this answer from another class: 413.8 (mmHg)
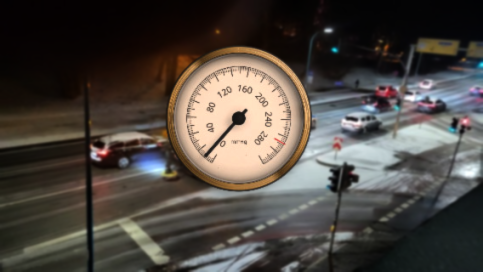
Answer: 10 (mmHg)
